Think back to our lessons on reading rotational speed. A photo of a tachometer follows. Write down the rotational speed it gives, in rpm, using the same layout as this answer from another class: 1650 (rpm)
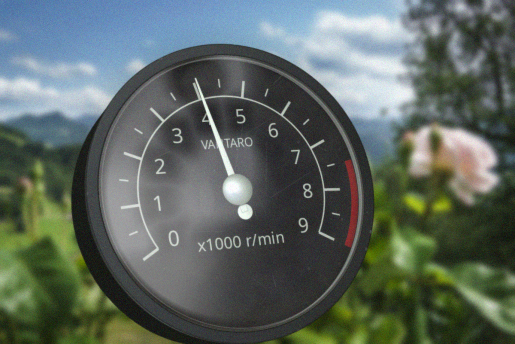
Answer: 4000 (rpm)
